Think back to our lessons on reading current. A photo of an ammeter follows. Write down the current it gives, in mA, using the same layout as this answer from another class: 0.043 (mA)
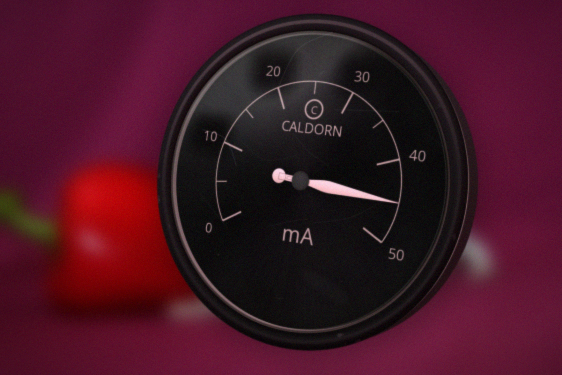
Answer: 45 (mA)
